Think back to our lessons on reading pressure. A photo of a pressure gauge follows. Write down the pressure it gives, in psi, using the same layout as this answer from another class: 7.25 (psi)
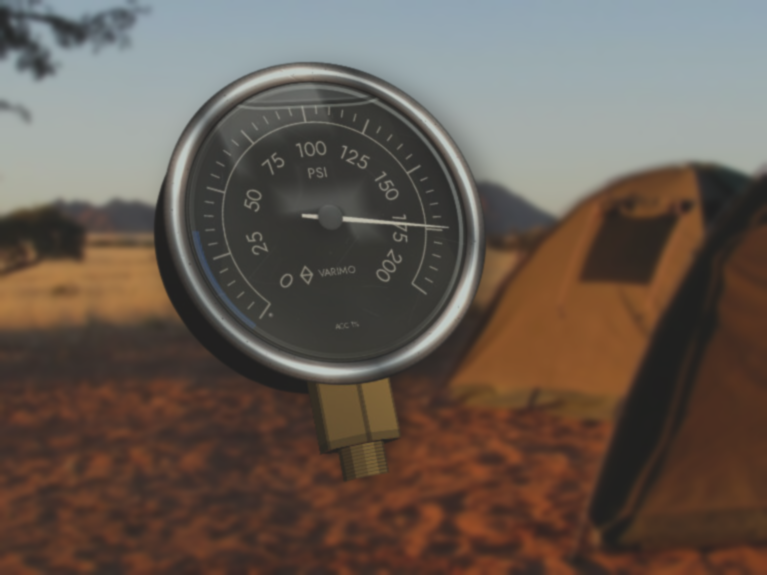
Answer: 175 (psi)
